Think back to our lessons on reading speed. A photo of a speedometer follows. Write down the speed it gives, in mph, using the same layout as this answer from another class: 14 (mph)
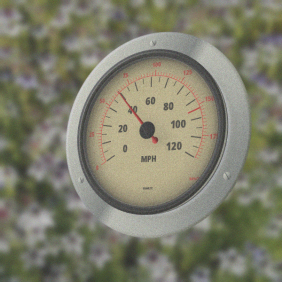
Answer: 40 (mph)
